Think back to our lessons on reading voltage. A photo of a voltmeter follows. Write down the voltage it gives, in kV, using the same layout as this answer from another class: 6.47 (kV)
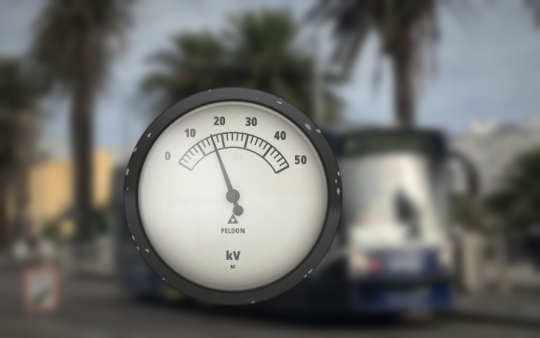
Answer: 16 (kV)
